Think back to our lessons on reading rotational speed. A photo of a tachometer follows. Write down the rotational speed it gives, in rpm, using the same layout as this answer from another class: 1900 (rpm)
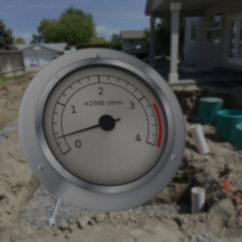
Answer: 300 (rpm)
